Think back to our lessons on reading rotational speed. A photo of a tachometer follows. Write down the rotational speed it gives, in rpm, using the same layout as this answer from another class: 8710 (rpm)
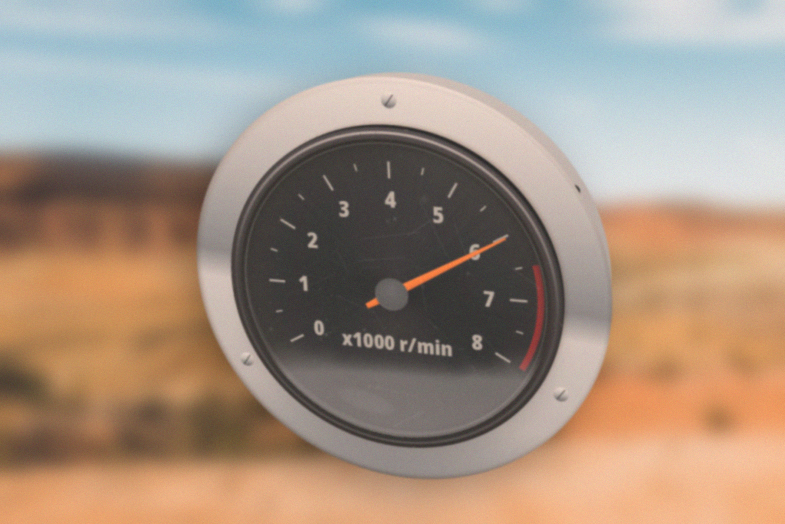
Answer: 6000 (rpm)
